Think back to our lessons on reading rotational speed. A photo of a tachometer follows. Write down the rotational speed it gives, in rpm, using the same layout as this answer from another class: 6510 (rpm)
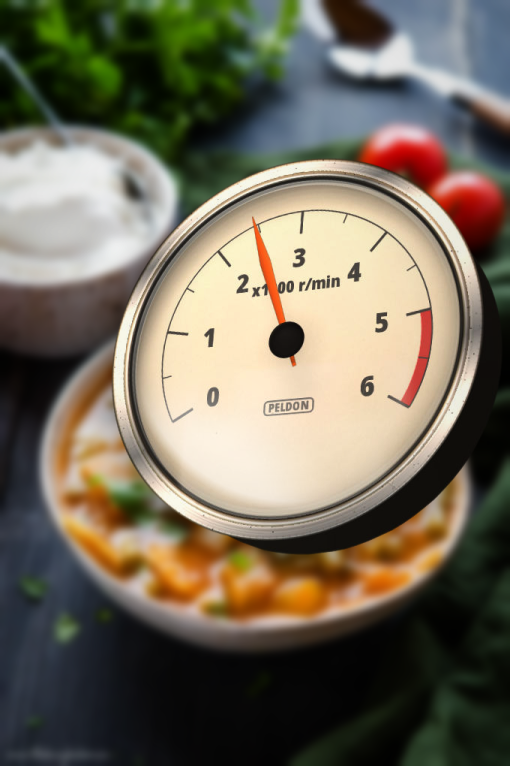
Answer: 2500 (rpm)
